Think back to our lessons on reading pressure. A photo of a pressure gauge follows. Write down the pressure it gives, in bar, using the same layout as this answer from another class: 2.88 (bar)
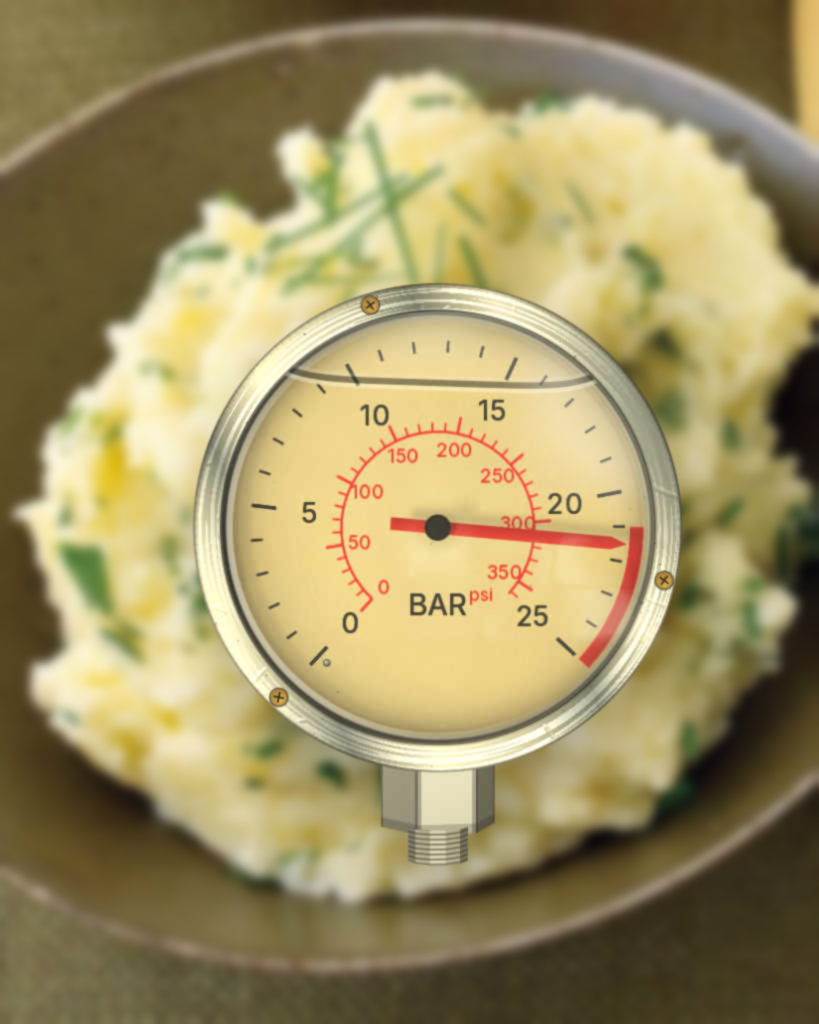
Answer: 21.5 (bar)
